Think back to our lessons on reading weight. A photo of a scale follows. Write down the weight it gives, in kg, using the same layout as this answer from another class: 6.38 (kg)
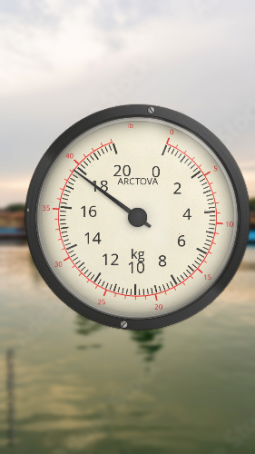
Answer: 17.8 (kg)
